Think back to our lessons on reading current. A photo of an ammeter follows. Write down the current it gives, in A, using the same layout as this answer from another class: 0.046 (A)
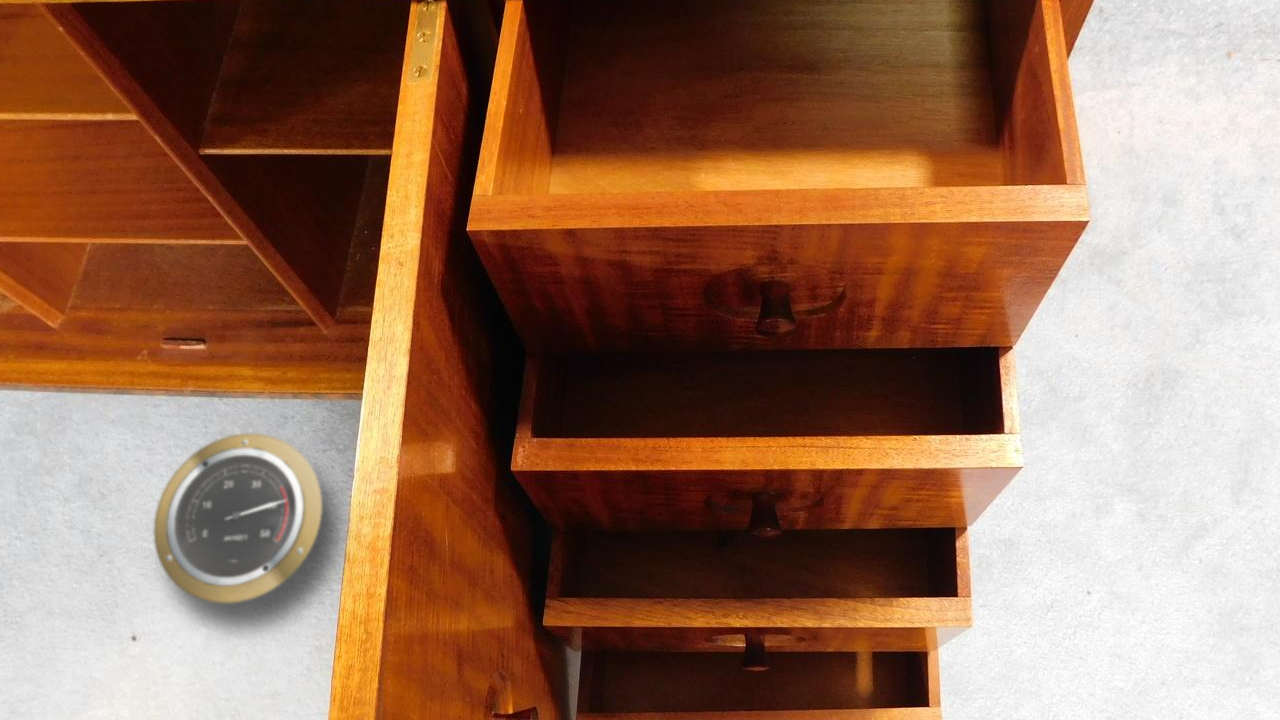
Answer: 40 (A)
